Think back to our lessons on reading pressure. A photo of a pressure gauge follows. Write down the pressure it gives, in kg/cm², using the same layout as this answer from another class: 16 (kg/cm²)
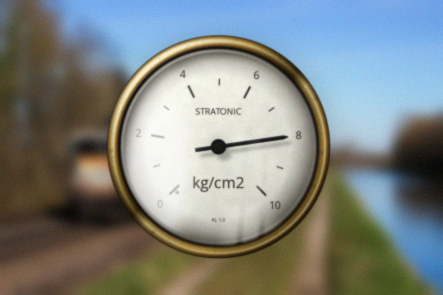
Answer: 8 (kg/cm²)
